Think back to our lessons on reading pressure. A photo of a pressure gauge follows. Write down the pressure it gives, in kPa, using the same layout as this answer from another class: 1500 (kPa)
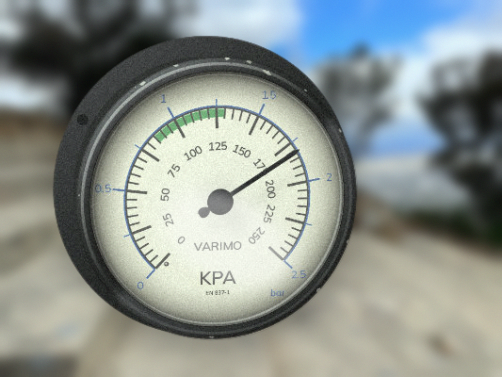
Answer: 180 (kPa)
